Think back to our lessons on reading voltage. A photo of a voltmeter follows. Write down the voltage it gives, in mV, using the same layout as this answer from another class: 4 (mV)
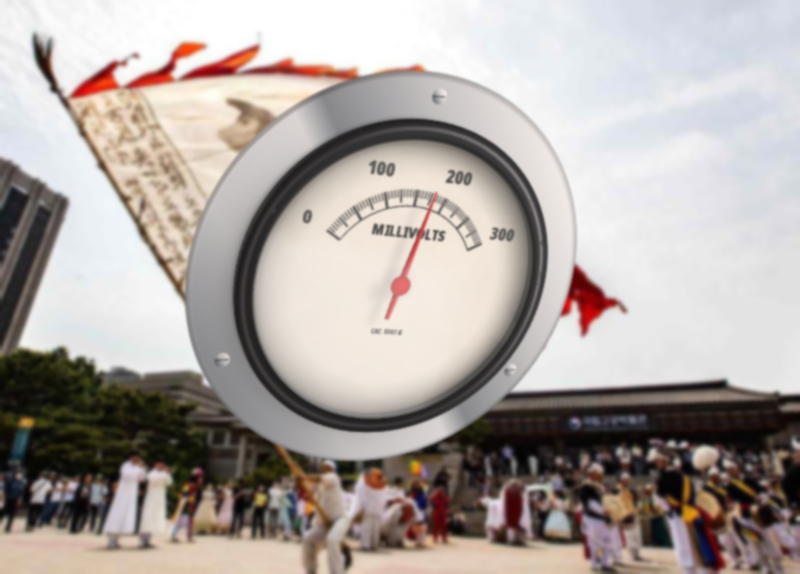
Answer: 175 (mV)
